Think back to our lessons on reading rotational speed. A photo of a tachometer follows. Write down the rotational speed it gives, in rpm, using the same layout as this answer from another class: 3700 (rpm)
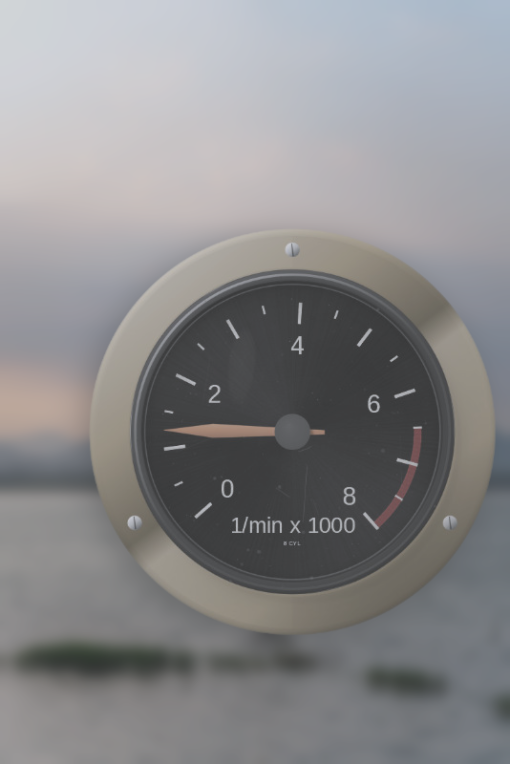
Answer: 1250 (rpm)
